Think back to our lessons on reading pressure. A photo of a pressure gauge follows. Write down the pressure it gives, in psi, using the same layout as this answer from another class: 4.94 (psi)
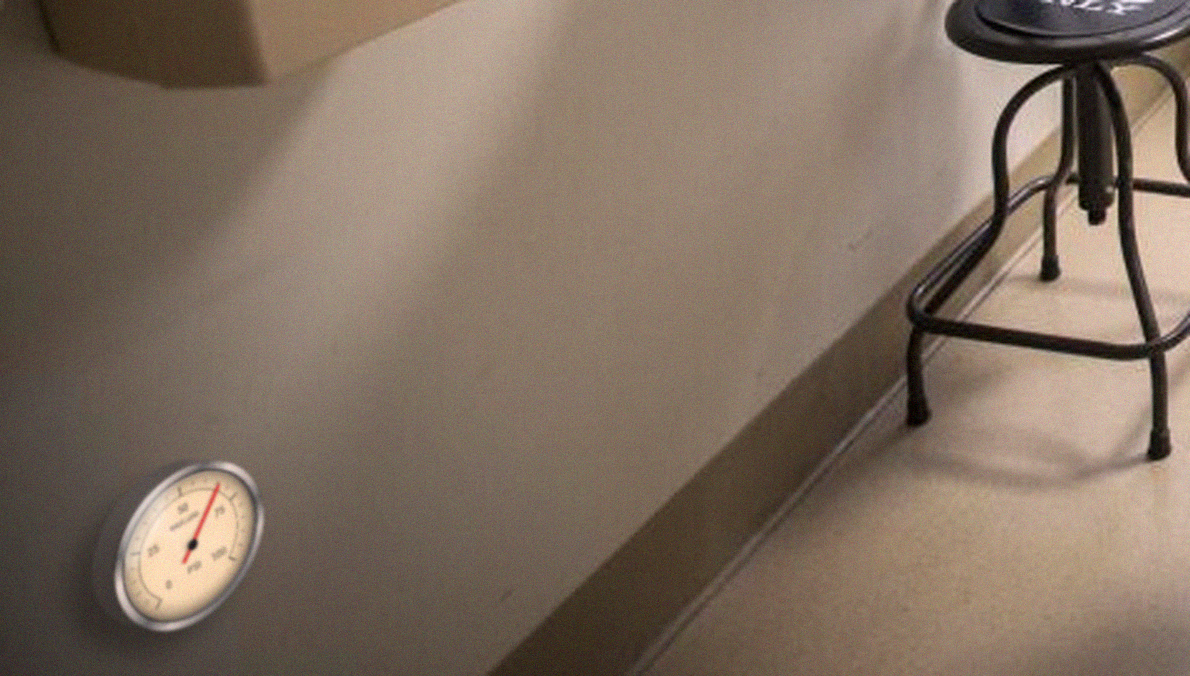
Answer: 65 (psi)
